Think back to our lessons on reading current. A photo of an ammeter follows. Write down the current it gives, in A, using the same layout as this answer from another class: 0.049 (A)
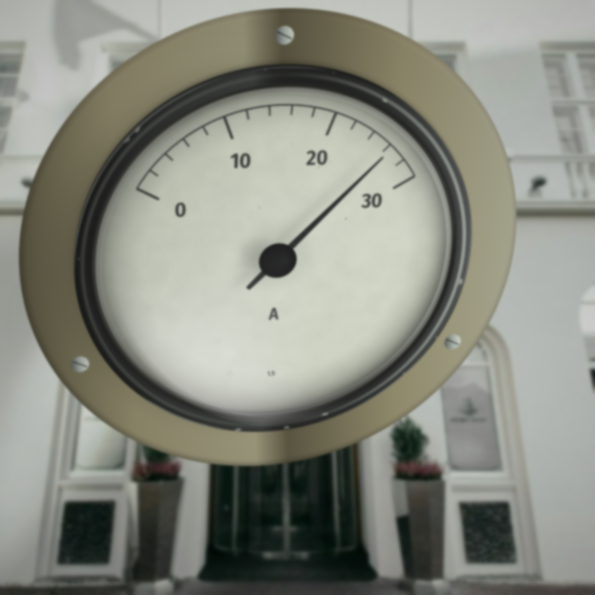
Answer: 26 (A)
